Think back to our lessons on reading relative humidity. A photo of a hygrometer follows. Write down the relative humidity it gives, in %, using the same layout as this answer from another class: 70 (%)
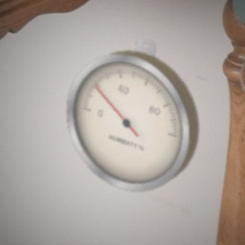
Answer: 20 (%)
